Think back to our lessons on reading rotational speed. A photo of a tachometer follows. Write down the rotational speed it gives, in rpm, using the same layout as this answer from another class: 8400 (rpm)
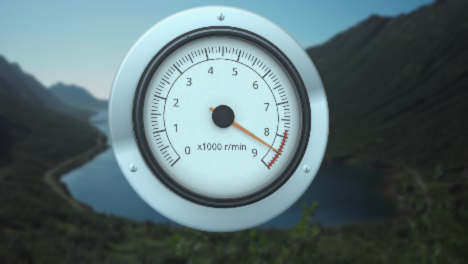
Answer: 8500 (rpm)
